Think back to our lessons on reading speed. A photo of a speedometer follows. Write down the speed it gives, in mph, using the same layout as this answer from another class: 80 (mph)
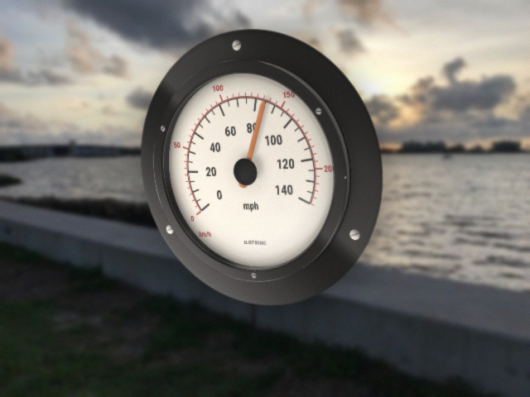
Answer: 85 (mph)
